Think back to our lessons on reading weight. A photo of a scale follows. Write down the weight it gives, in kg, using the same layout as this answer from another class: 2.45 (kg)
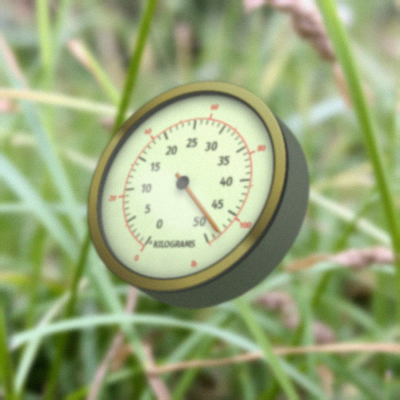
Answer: 48 (kg)
